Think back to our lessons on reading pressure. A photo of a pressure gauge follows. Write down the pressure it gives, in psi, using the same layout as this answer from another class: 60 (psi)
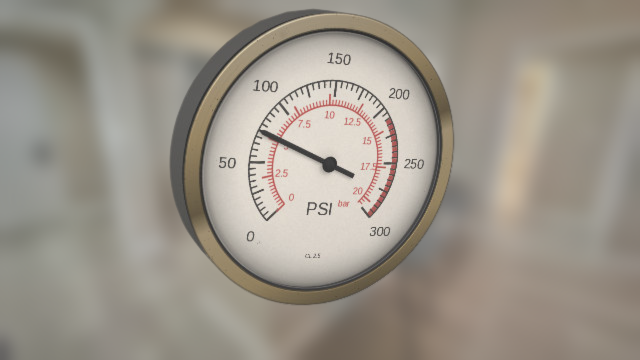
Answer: 75 (psi)
